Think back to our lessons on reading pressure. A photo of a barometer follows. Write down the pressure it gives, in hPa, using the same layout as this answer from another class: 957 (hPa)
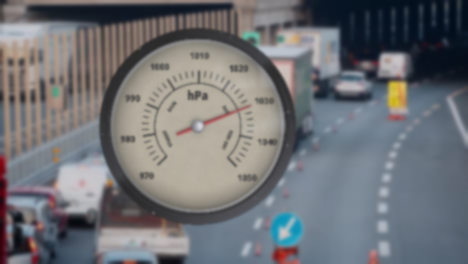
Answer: 1030 (hPa)
